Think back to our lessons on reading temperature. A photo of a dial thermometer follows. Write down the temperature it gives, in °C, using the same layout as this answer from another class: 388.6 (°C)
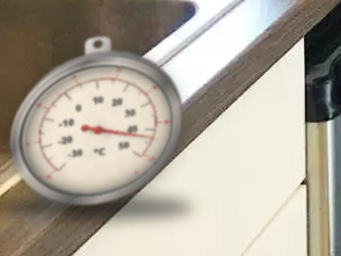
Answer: 42.5 (°C)
